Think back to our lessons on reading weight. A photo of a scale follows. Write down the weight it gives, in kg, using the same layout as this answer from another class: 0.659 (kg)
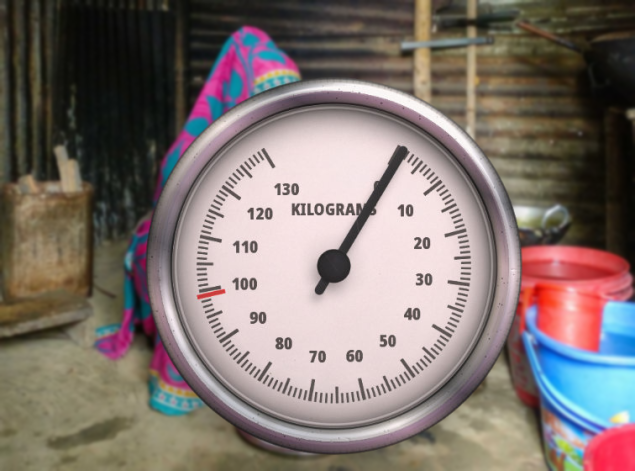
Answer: 1 (kg)
